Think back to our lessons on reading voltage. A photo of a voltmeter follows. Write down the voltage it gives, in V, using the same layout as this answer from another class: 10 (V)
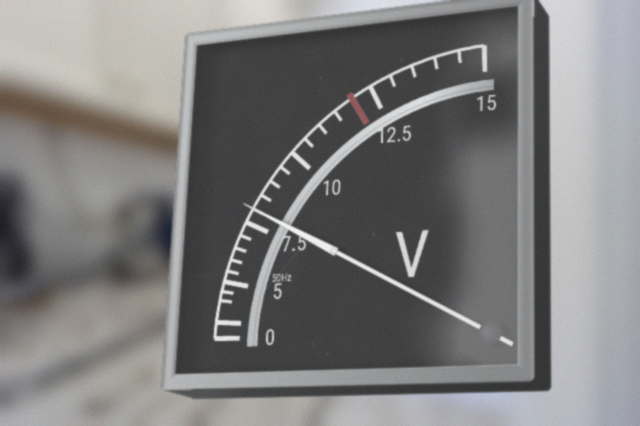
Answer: 8 (V)
